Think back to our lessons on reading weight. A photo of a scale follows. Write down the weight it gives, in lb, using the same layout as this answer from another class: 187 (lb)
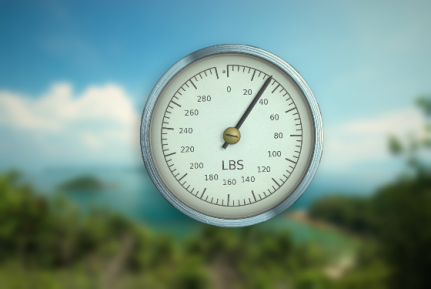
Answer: 32 (lb)
